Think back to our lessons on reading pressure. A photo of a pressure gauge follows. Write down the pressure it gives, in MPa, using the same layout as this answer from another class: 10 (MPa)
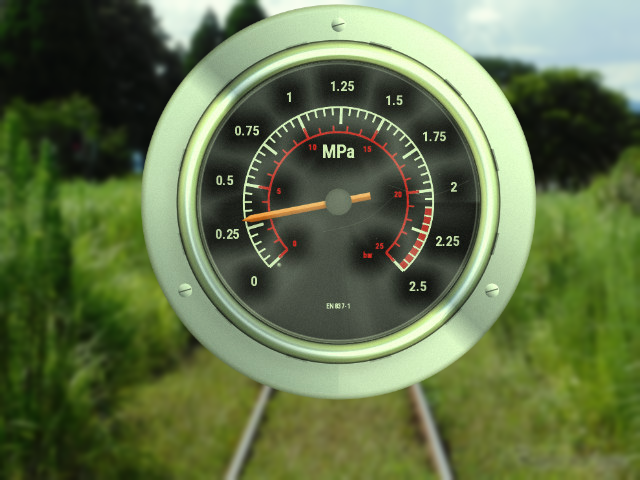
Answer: 0.3 (MPa)
